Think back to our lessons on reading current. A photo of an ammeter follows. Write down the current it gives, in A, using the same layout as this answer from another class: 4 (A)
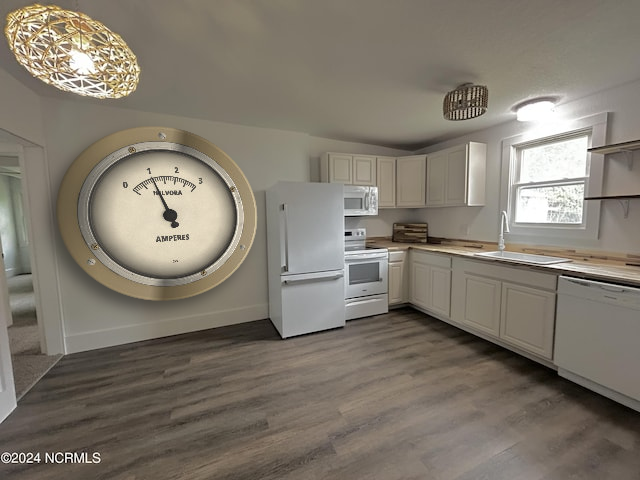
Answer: 1 (A)
